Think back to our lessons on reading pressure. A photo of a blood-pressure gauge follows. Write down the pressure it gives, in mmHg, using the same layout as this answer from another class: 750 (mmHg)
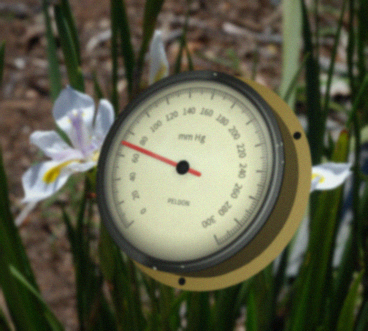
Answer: 70 (mmHg)
